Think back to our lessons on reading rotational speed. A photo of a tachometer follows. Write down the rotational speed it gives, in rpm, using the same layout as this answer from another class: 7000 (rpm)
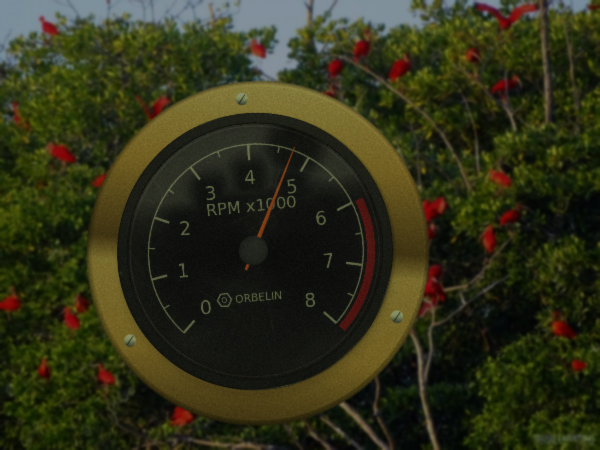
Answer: 4750 (rpm)
